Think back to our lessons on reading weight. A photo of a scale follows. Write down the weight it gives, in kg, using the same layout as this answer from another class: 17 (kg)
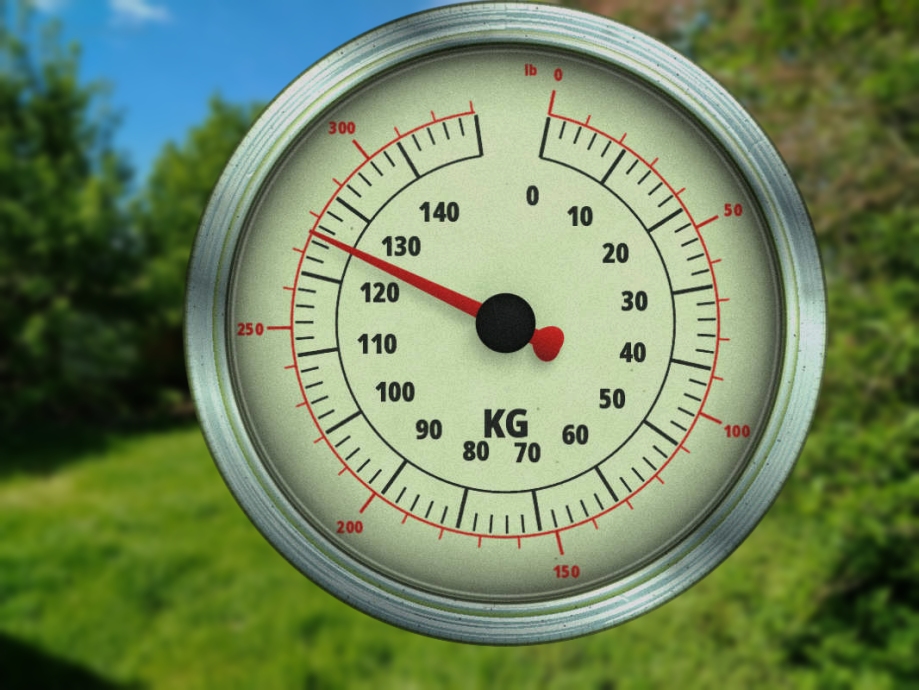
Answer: 125 (kg)
